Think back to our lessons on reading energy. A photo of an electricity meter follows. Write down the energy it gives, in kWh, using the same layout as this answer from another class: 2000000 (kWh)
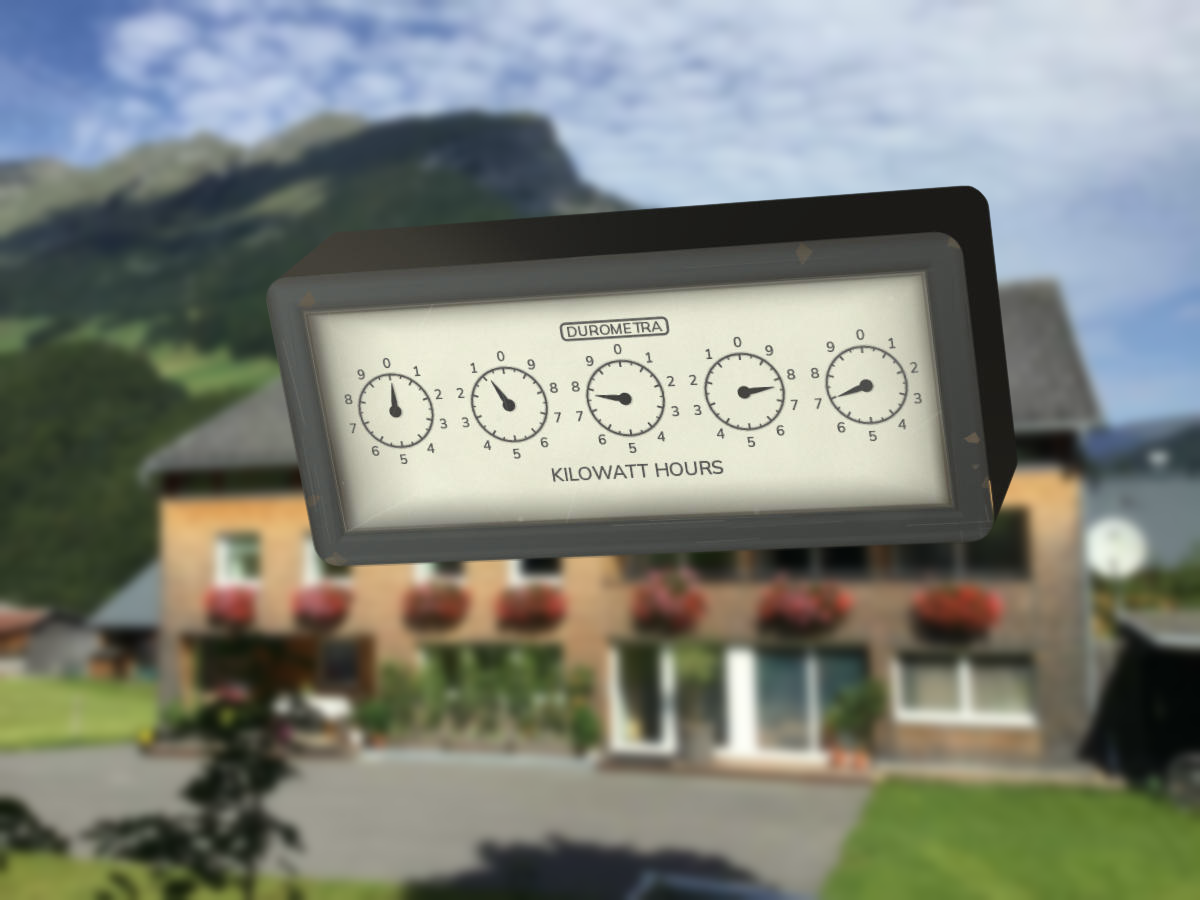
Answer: 777 (kWh)
